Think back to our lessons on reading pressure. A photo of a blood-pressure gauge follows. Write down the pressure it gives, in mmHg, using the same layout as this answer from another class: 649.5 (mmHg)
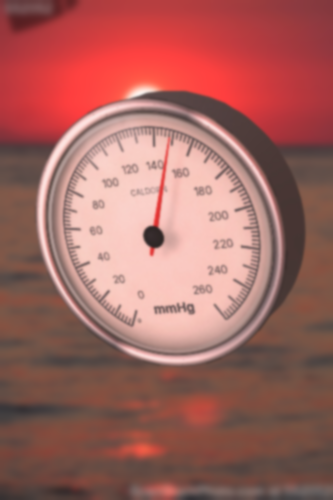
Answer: 150 (mmHg)
